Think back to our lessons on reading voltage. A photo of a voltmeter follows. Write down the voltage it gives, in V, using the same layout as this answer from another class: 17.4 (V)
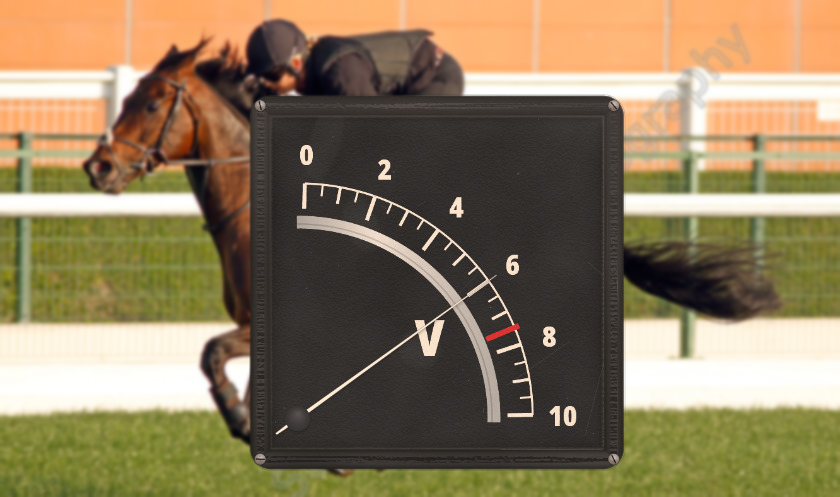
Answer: 6 (V)
